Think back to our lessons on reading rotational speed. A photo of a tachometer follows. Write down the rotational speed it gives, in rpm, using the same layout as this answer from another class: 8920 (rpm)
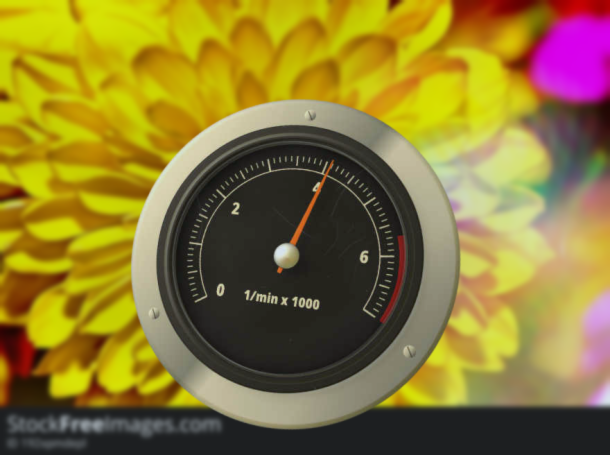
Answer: 4100 (rpm)
